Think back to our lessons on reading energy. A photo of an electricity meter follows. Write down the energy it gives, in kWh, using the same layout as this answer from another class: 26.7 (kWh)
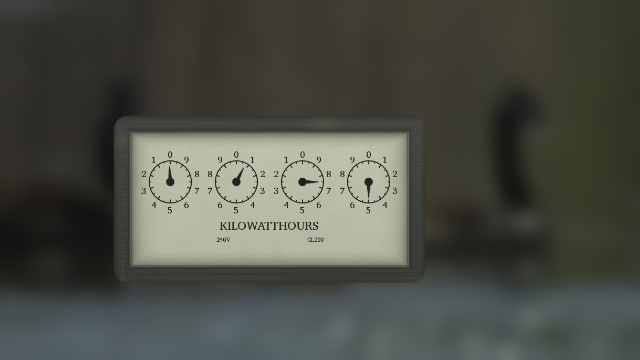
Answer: 75 (kWh)
